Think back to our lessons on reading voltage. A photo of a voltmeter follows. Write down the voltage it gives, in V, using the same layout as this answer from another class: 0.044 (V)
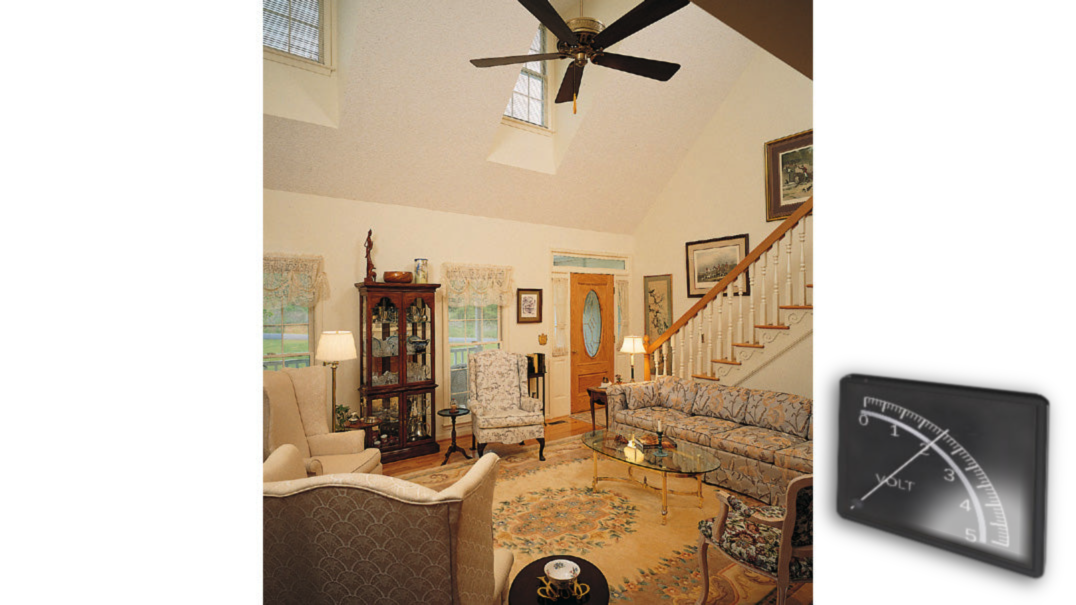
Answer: 2 (V)
